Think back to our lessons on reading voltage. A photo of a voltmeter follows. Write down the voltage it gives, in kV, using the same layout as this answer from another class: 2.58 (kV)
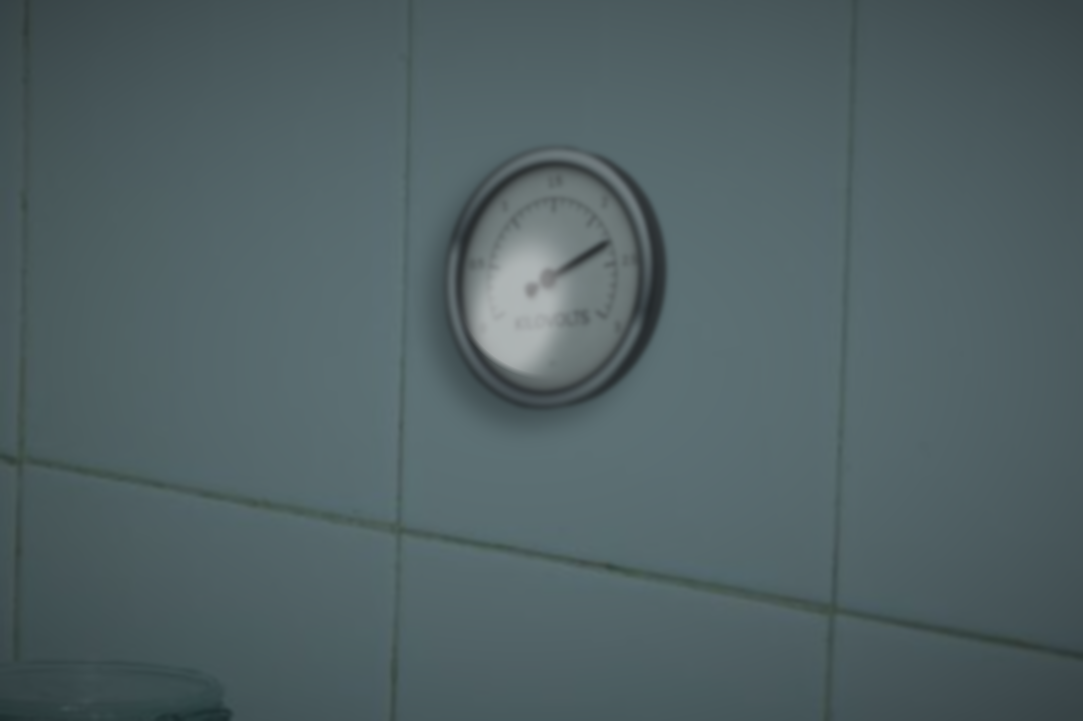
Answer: 2.3 (kV)
